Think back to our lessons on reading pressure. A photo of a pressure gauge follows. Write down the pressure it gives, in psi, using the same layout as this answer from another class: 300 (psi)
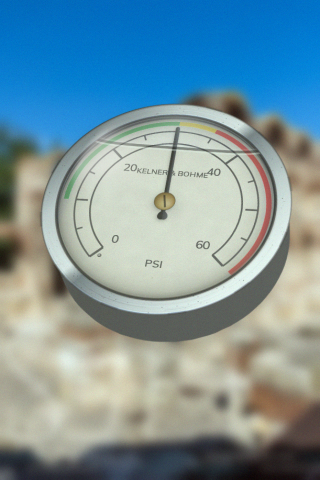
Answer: 30 (psi)
